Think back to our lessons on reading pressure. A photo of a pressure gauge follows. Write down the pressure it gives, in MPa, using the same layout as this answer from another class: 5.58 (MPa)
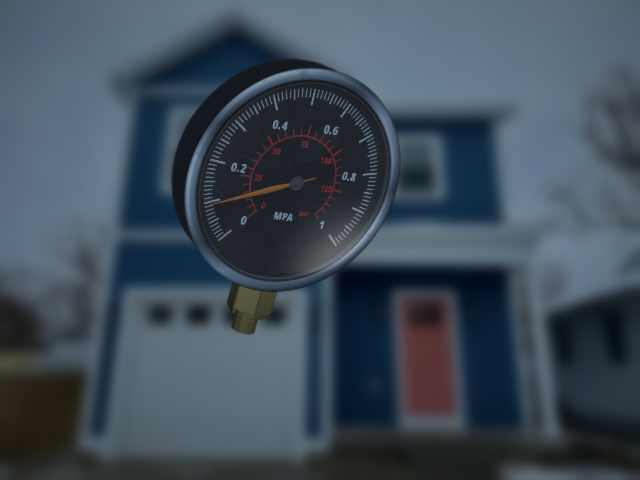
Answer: 0.1 (MPa)
